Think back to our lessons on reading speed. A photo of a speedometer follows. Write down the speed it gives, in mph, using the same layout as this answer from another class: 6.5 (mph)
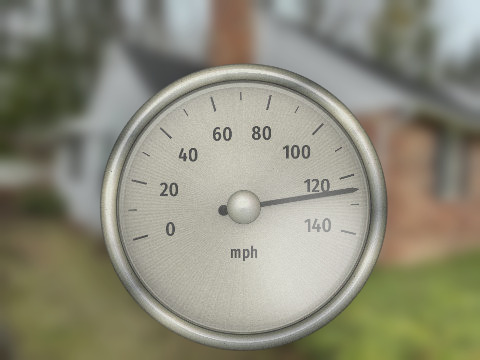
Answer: 125 (mph)
